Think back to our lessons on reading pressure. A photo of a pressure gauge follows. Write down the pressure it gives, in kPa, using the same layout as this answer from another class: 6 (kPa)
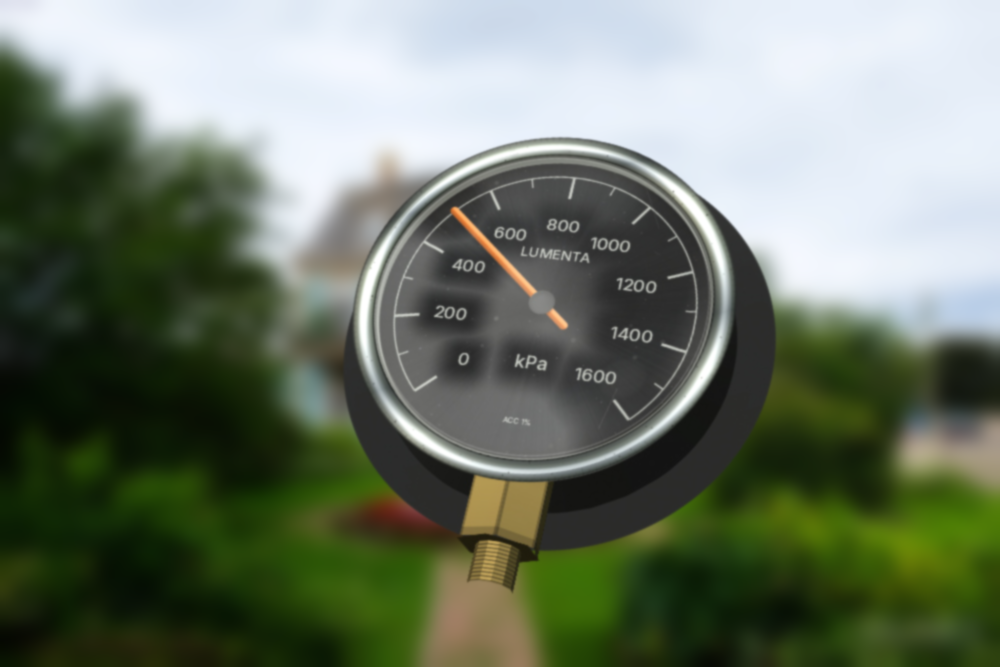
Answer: 500 (kPa)
